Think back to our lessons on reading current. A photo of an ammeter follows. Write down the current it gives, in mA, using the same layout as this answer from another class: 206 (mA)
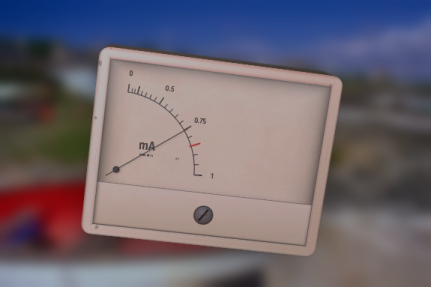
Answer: 0.75 (mA)
